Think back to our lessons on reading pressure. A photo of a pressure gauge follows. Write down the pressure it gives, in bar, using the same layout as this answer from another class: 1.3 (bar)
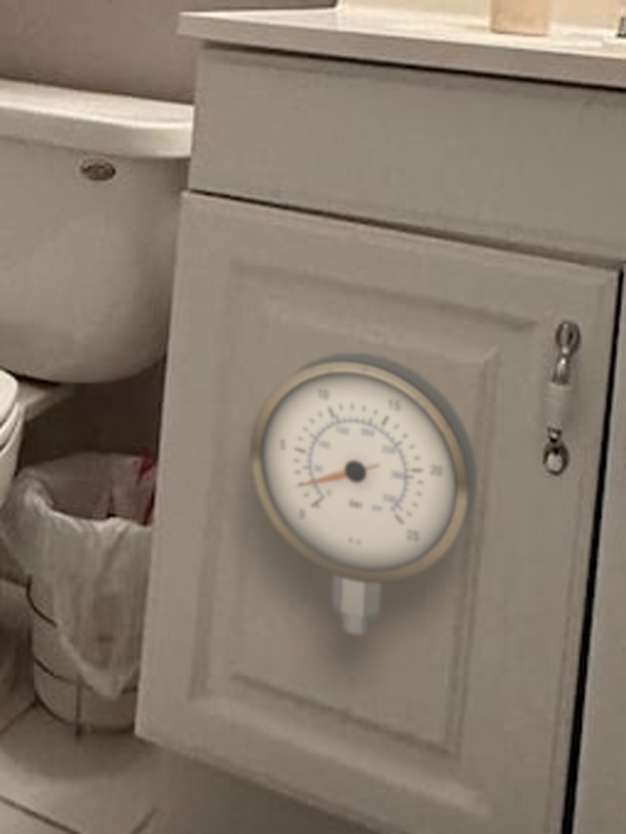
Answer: 2 (bar)
